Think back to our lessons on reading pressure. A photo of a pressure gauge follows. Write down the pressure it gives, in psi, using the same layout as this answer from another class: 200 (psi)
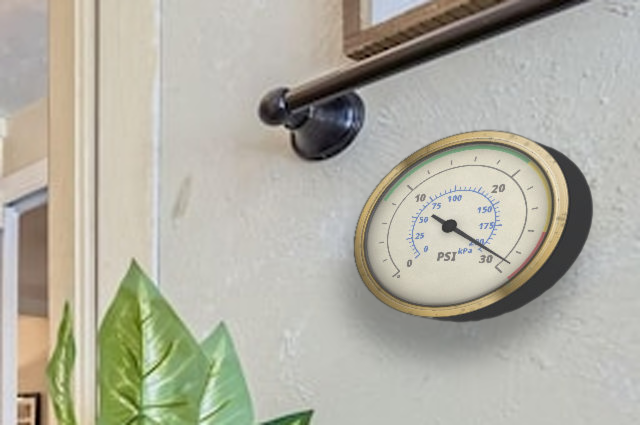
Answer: 29 (psi)
